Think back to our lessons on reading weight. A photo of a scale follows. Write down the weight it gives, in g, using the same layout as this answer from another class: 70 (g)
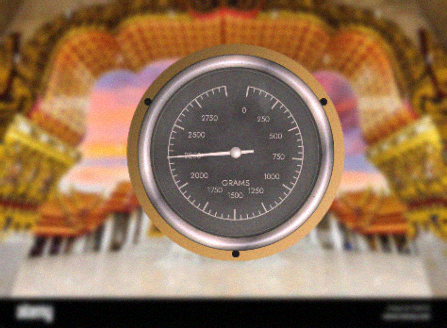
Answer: 2250 (g)
